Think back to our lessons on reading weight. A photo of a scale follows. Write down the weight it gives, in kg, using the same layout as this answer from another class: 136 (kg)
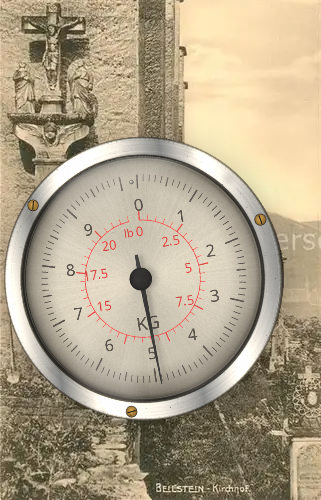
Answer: 4.9 (kg)
